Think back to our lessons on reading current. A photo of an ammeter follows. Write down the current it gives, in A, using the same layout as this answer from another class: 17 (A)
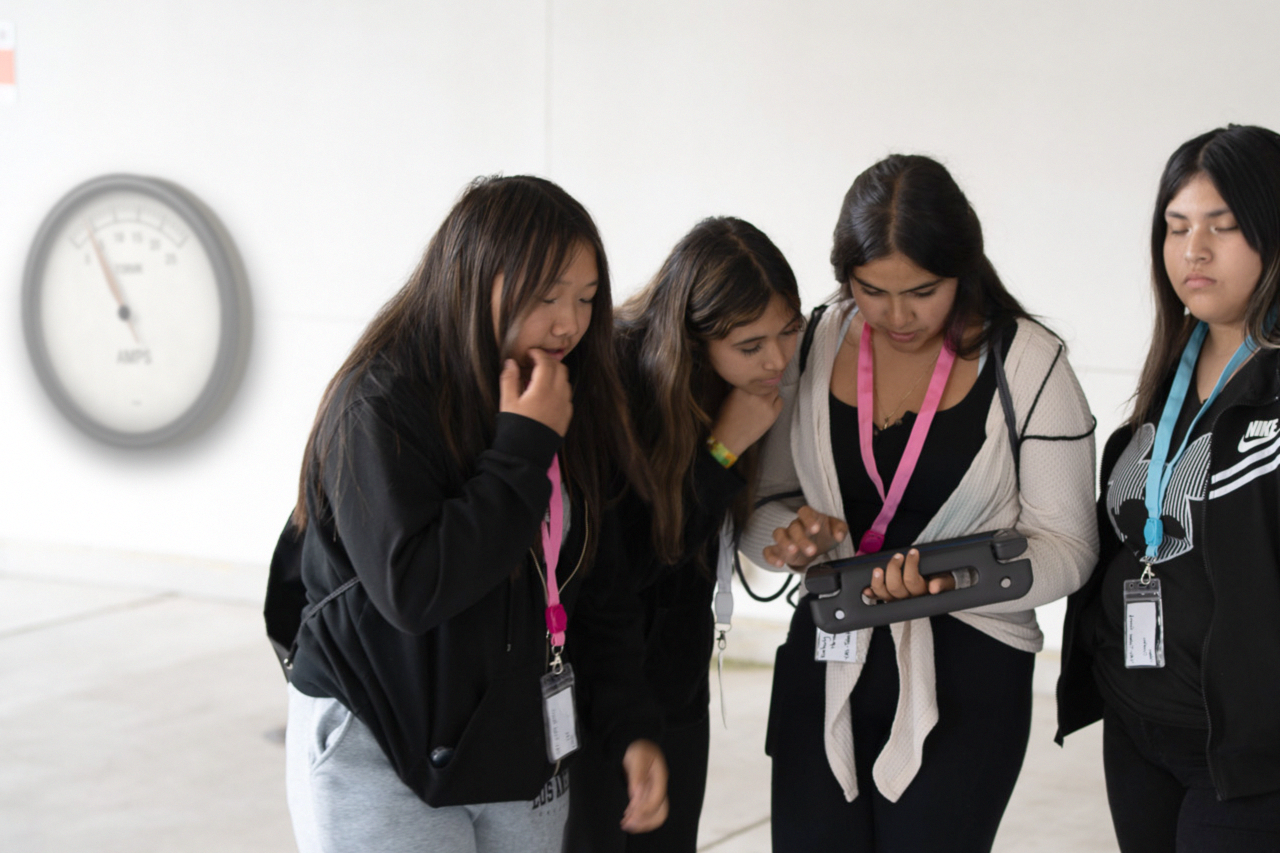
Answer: 5 (A)
